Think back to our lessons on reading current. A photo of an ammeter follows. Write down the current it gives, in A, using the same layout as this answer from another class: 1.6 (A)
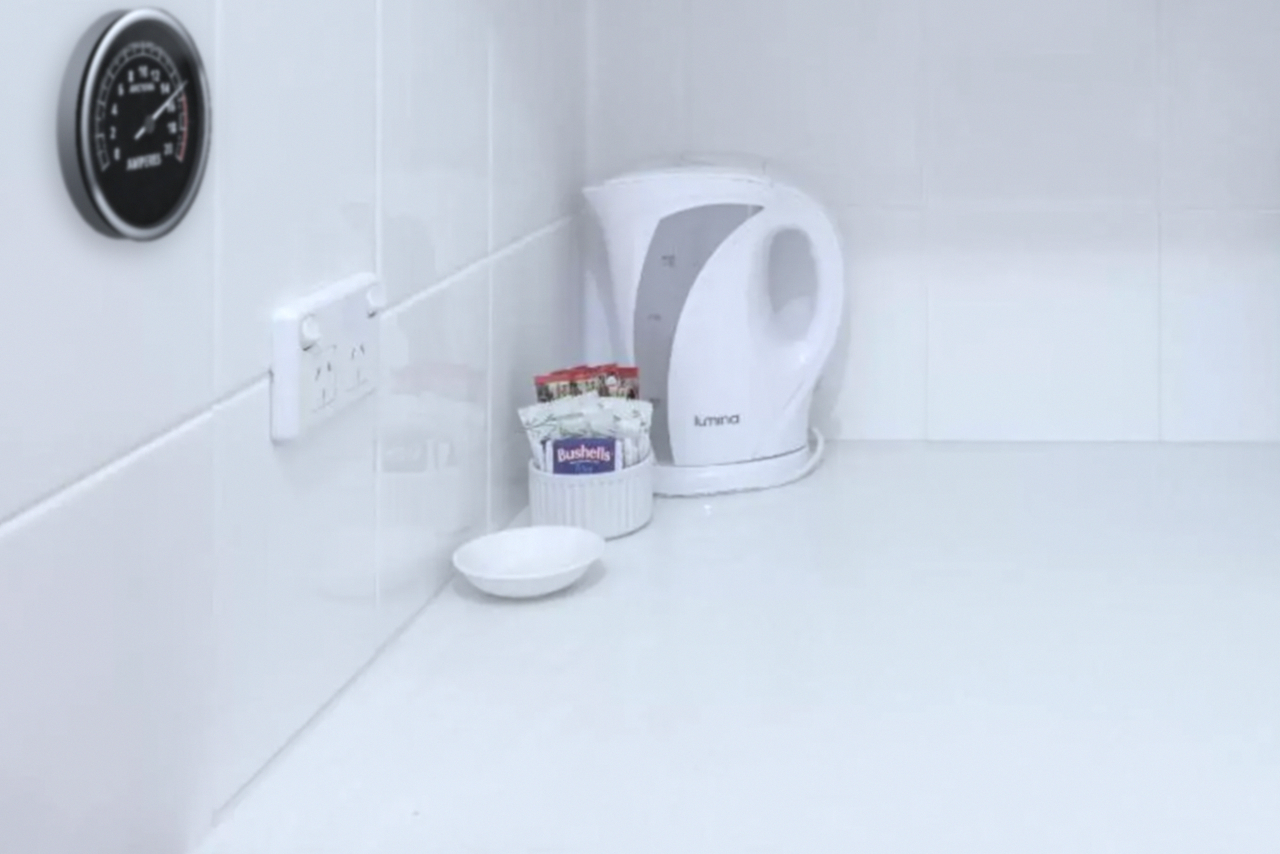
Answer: 15 (A)
